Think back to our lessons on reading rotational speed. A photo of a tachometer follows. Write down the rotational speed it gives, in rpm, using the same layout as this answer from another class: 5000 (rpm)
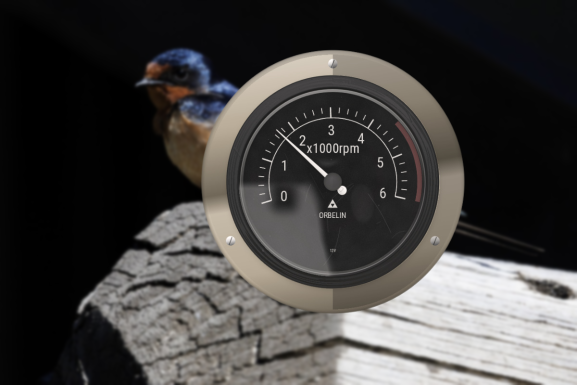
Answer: 1700 (rpm)
